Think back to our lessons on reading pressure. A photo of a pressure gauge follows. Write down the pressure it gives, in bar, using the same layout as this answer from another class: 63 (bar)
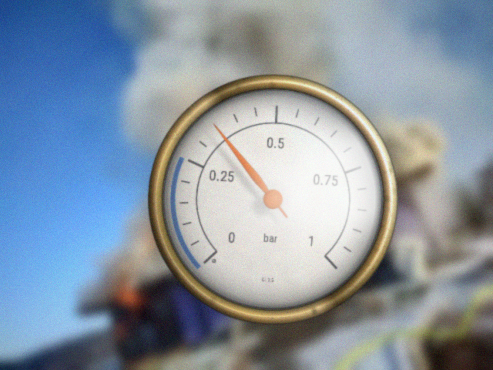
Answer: 0.35 (bar)
